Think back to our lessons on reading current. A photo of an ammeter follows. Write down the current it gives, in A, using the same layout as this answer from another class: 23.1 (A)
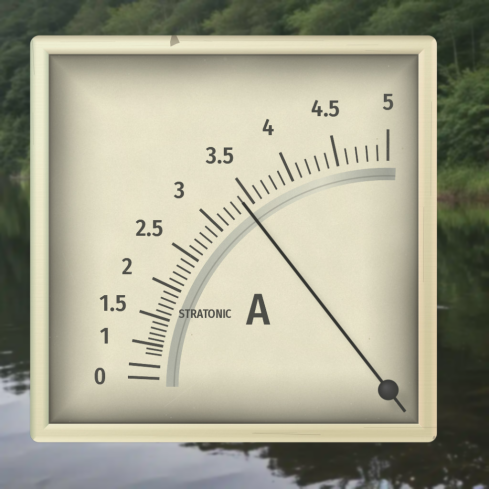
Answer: 3.4 (A)
